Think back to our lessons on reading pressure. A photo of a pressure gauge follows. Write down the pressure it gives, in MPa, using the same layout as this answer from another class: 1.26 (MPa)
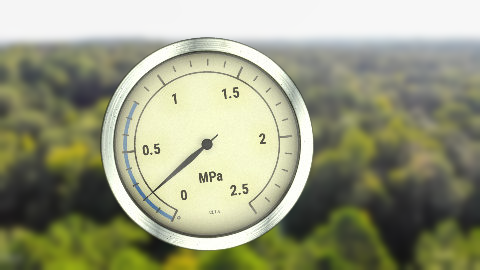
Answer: 0.2 (MPa)
